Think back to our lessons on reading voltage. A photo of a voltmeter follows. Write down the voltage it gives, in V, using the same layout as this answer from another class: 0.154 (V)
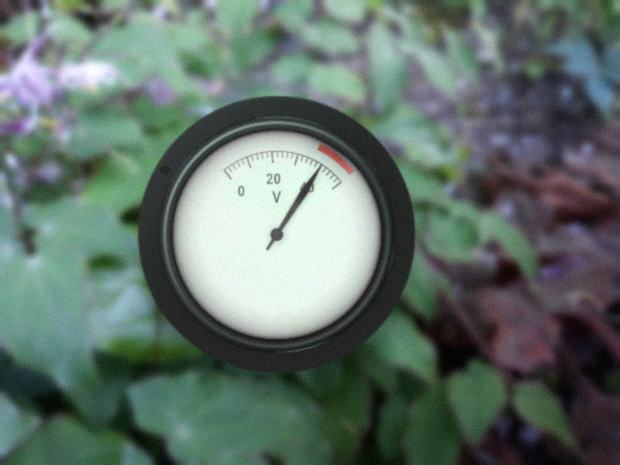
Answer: 40 (V)
